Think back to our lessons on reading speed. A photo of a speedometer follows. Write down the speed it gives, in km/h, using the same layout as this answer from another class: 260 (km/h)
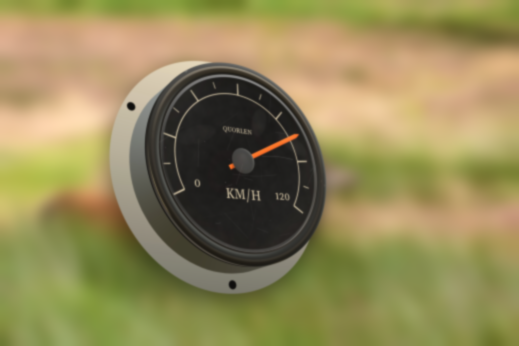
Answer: 90 (km/h)
